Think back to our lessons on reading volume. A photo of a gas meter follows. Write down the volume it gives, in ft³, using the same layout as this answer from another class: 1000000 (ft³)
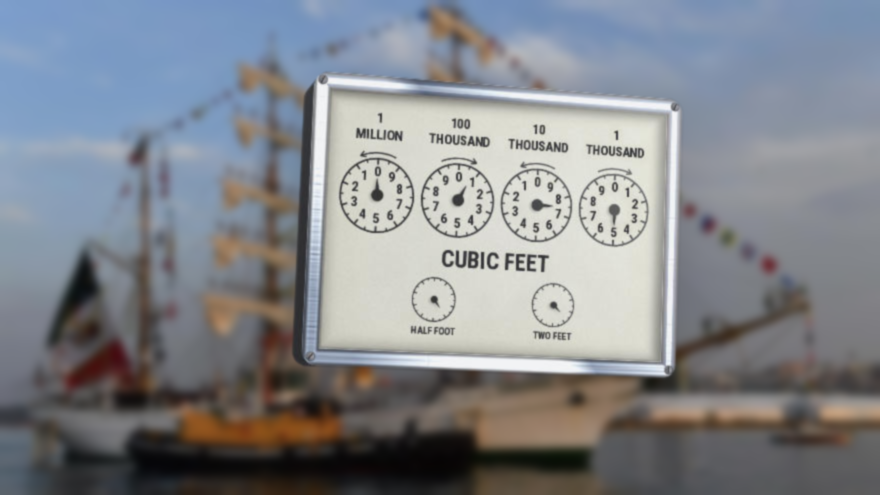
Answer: 7500 (ft³)
